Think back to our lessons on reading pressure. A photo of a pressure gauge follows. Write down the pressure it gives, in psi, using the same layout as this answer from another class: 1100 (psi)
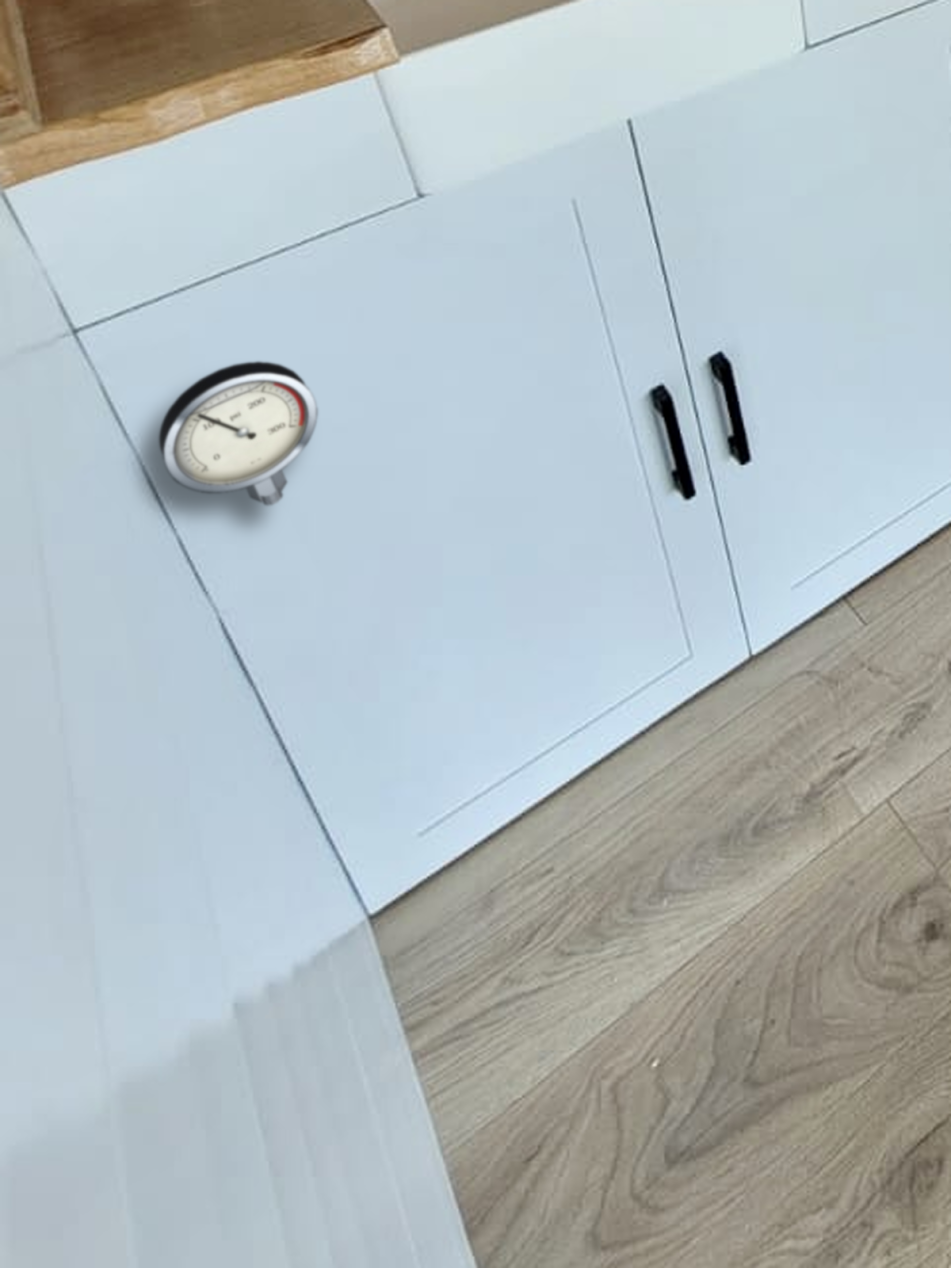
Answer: 110 (psi)
